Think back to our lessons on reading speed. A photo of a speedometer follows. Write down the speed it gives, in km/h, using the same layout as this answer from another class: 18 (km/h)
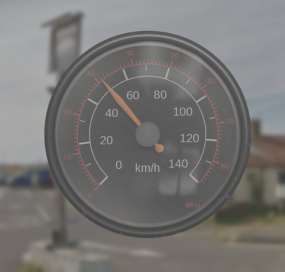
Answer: 50 (km/h)
